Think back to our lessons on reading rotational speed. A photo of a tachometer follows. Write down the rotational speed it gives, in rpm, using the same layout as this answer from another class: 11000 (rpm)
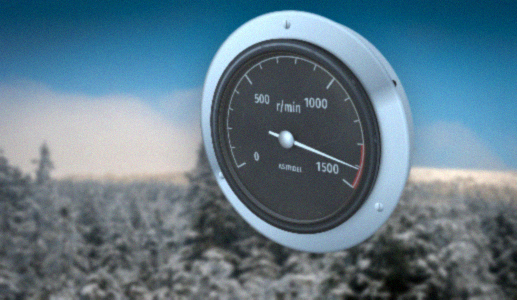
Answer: 1400 (rpm)
